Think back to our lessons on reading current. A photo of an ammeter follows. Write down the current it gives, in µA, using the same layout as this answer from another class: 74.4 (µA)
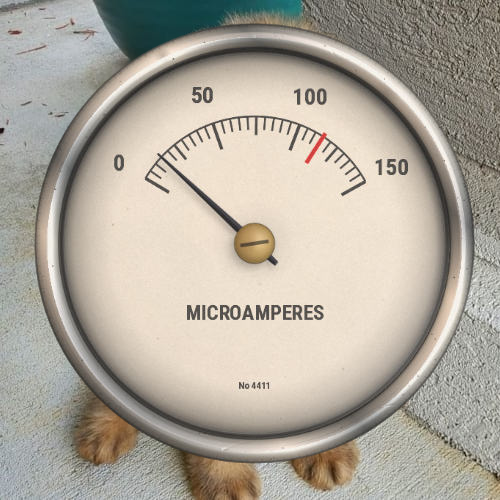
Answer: 15 (µA)
